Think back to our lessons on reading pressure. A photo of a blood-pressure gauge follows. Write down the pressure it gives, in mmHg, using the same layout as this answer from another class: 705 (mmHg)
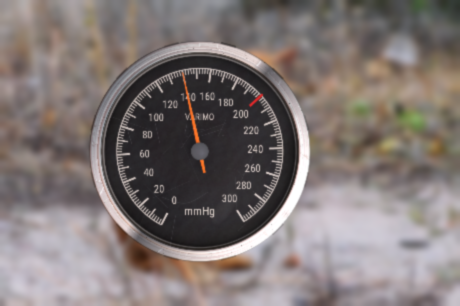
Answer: 140 (mmHg)
